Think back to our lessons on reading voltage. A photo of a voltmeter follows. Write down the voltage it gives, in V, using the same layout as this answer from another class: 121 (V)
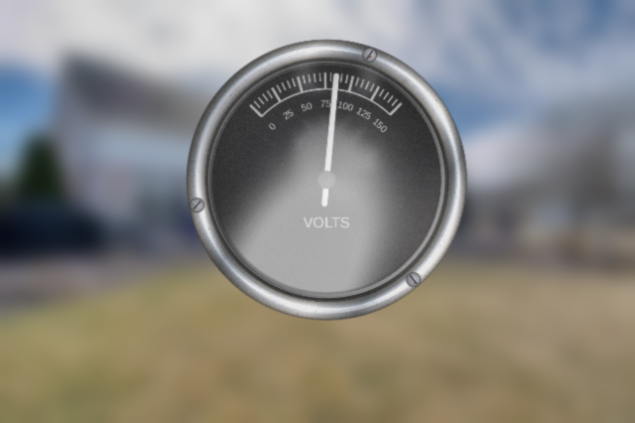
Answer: 85 (V)
